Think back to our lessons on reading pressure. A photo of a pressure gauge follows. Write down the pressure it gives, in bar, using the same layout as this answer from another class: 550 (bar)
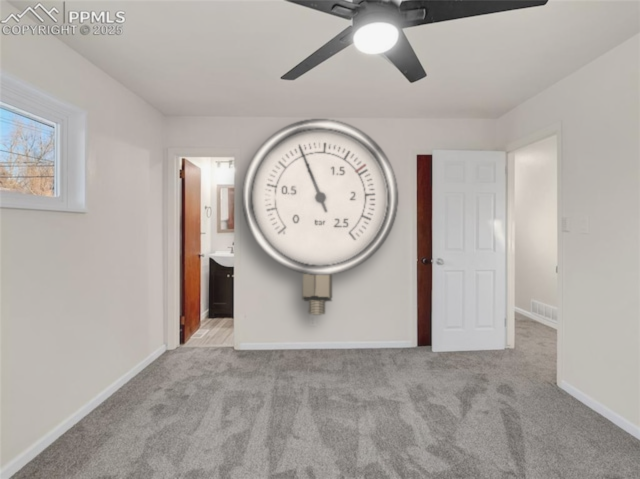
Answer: 1 (bar)
